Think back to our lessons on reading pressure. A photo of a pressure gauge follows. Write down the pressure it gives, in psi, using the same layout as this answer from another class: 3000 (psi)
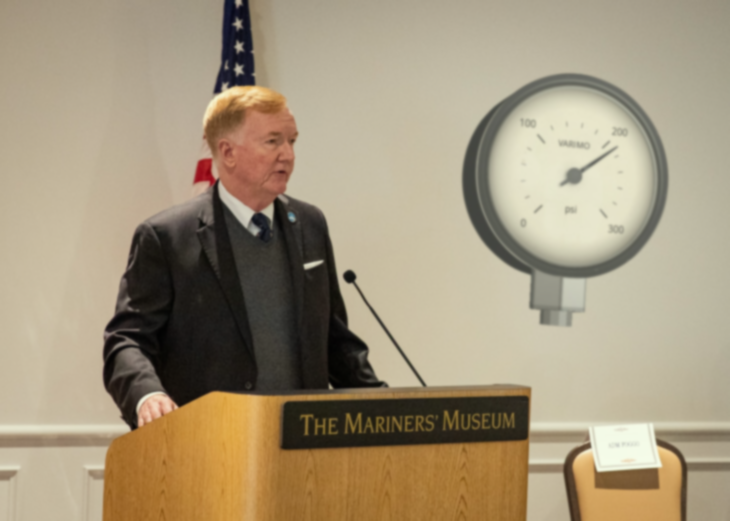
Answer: 210 (psi)
